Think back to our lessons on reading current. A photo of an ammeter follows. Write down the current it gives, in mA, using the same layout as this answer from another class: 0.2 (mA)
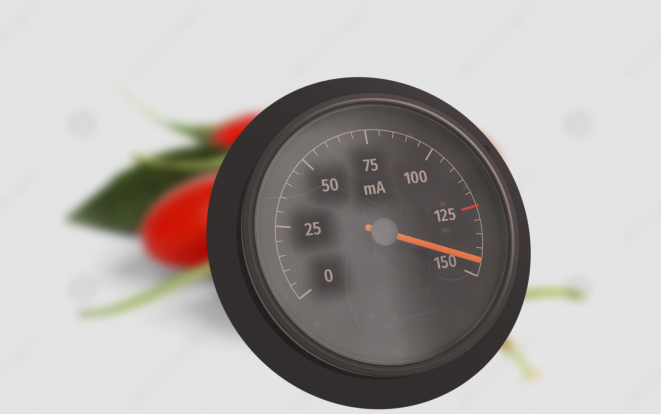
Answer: 145 (mA)
